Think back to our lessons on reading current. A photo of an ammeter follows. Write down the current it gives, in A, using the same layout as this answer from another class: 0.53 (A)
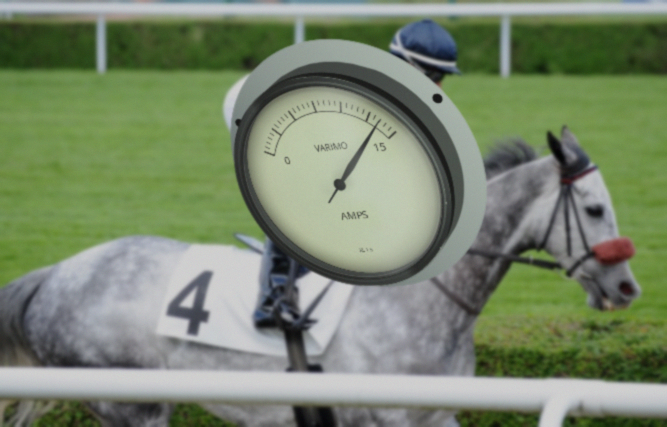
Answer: 13.5 (A)
